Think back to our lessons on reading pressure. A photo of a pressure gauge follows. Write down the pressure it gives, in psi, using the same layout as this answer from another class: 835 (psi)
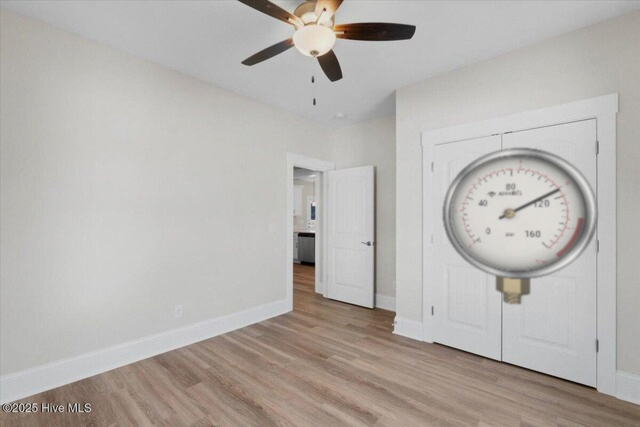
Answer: 115 (psi)
